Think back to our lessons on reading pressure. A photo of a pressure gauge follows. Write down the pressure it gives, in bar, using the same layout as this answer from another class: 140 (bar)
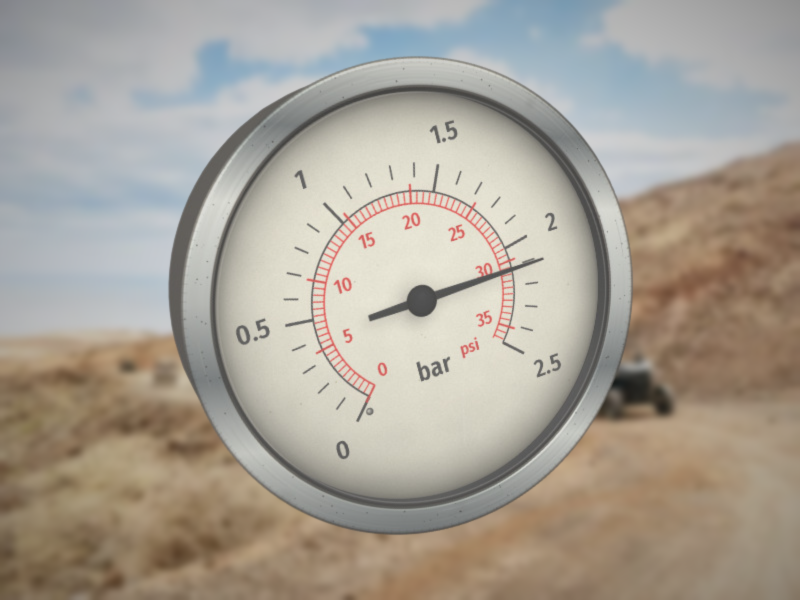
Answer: 2.1 (bar)
